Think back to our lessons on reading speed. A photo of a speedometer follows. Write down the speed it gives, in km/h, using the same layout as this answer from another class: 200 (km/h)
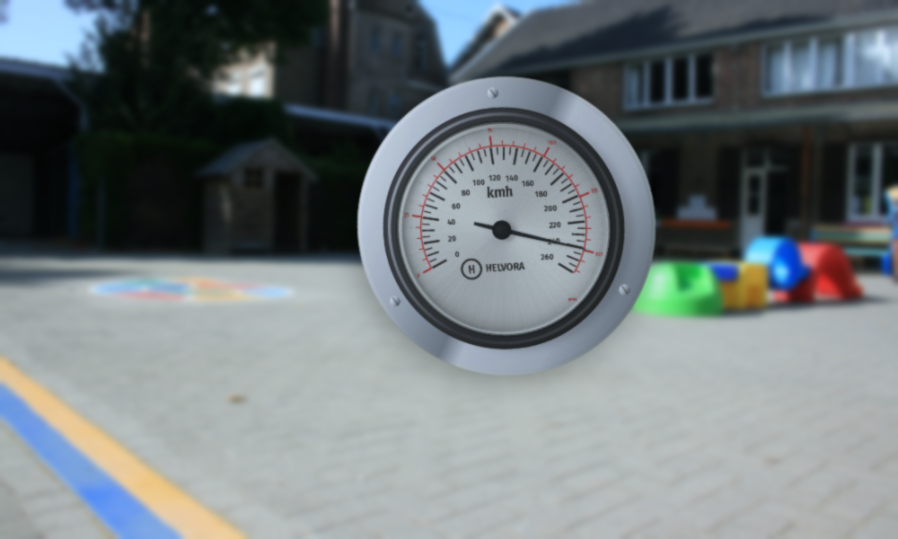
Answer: 240 (km/h)
